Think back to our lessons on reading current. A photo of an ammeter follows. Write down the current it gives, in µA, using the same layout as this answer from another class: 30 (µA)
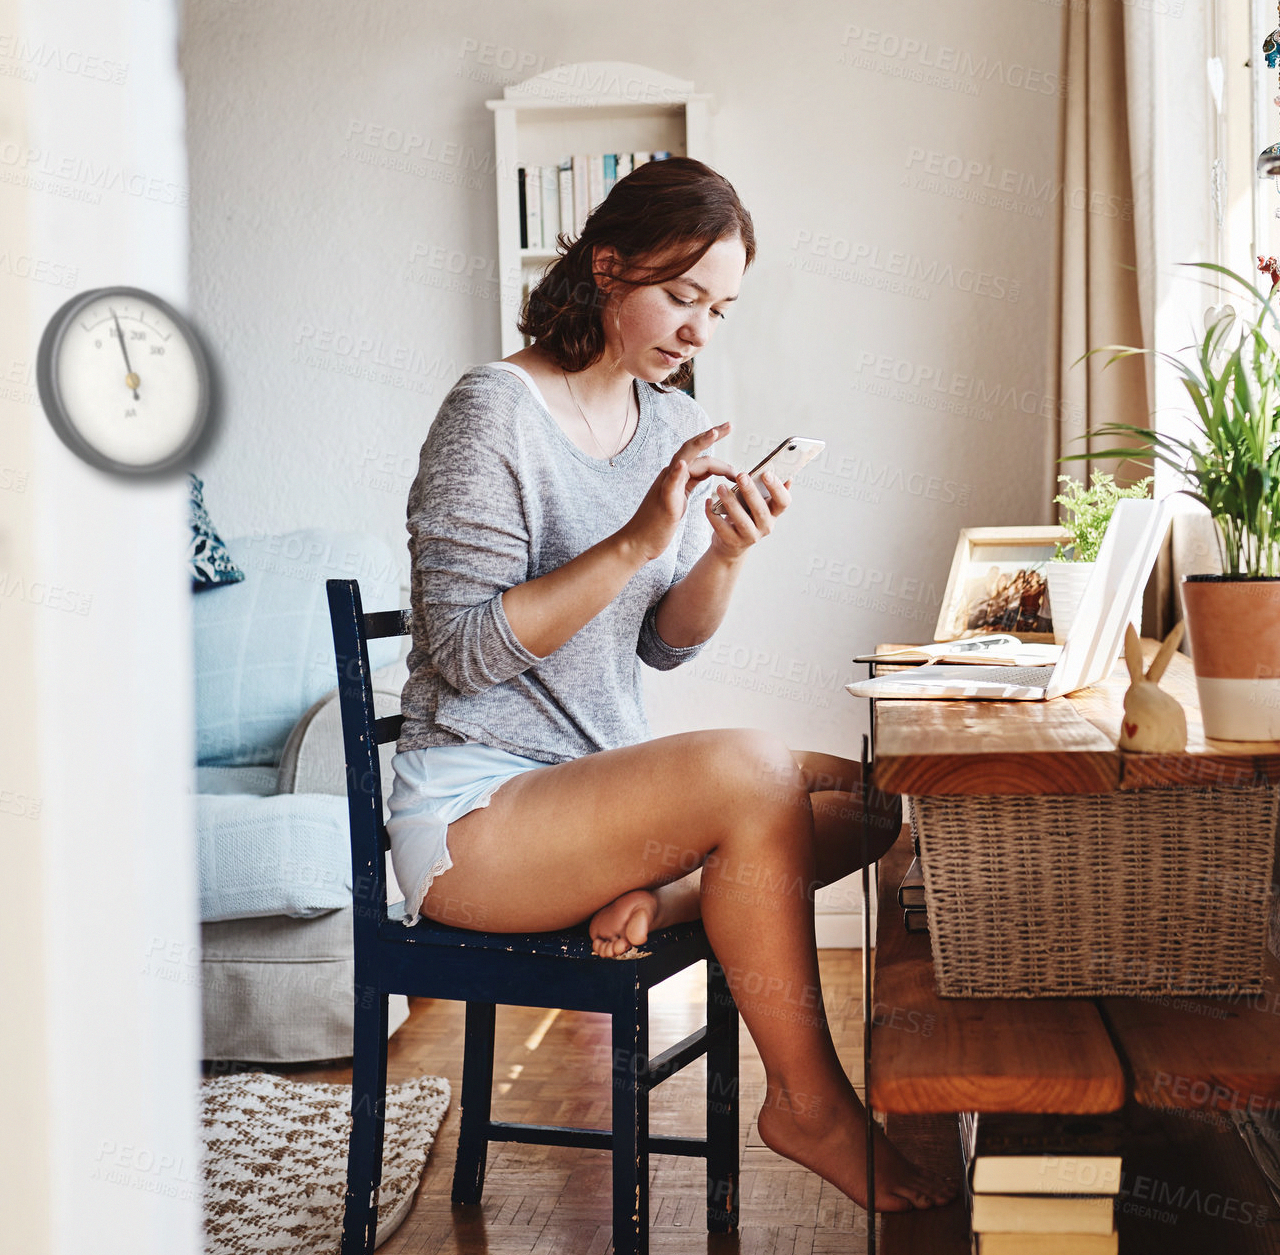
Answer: 100 (µA)
